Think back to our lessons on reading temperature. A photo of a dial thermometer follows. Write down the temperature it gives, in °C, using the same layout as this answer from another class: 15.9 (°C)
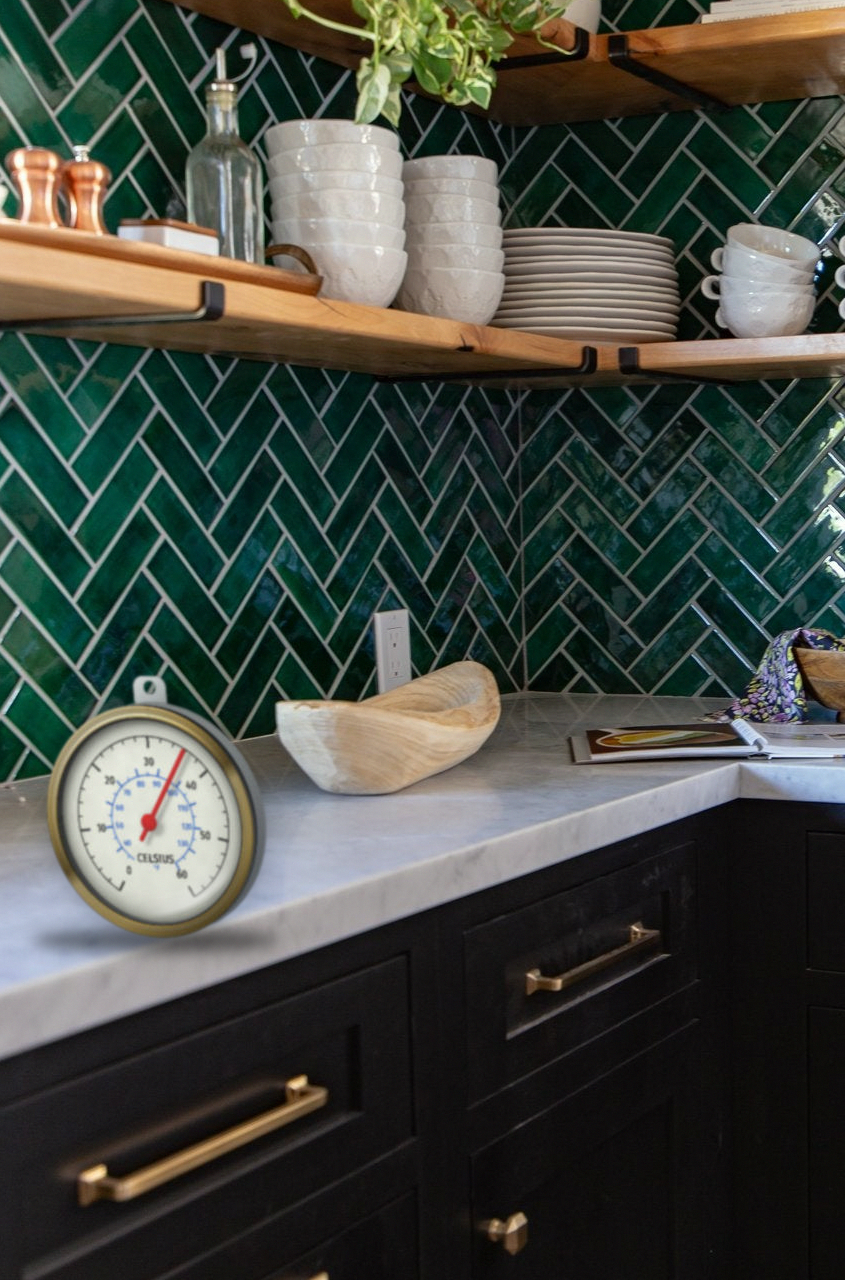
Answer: 36 (°C)
